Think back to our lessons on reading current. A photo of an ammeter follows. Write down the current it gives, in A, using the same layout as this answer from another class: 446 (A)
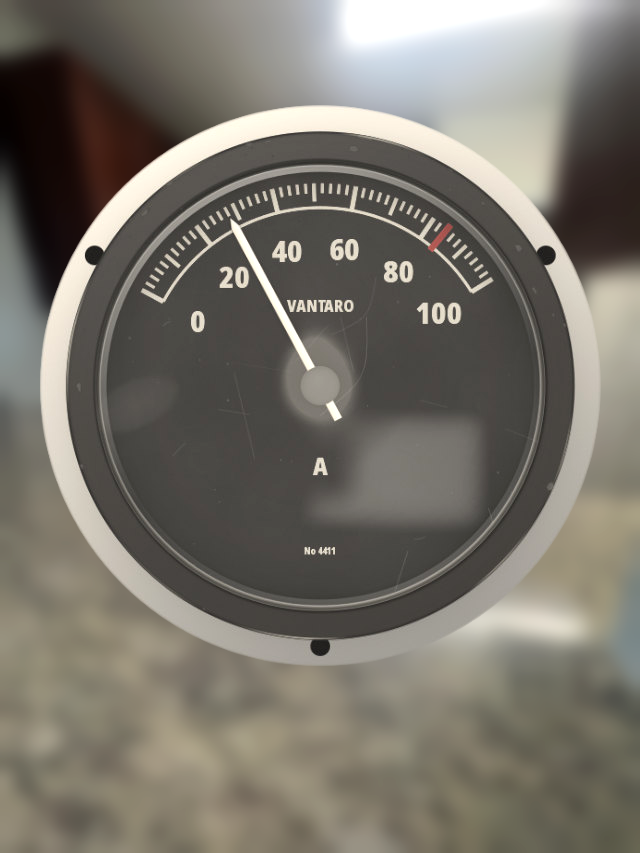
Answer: 28 (A)
